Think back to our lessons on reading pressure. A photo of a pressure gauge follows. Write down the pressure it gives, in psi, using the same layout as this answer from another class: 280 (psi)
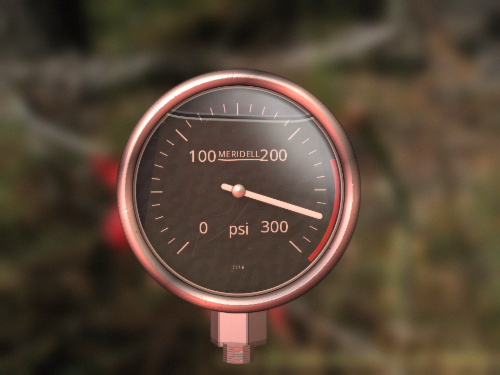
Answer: 270 (psi)
